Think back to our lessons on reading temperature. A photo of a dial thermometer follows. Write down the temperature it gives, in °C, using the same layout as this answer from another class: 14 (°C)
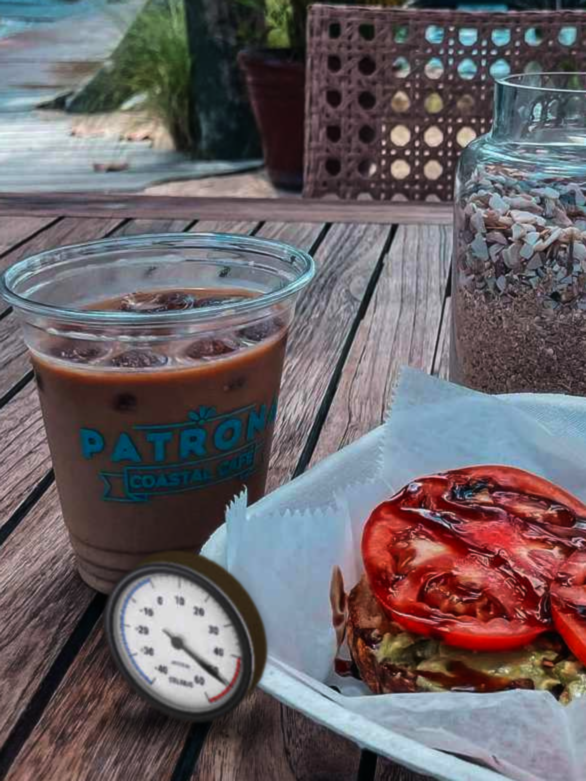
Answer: 50 (°C)
